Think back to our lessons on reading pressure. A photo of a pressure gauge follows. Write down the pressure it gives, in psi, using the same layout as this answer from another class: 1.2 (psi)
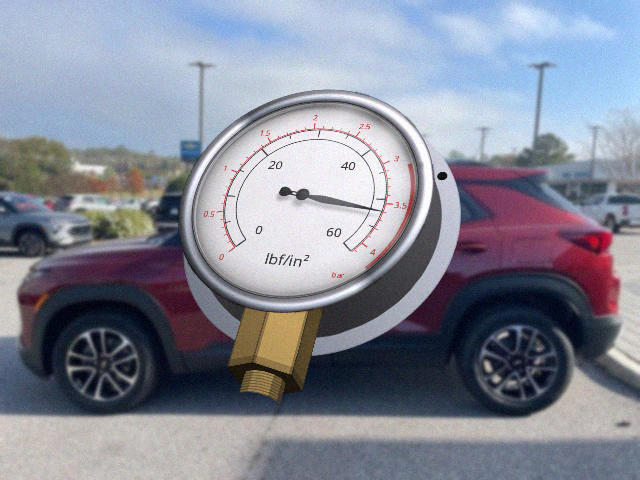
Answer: 52.5 (psi)
